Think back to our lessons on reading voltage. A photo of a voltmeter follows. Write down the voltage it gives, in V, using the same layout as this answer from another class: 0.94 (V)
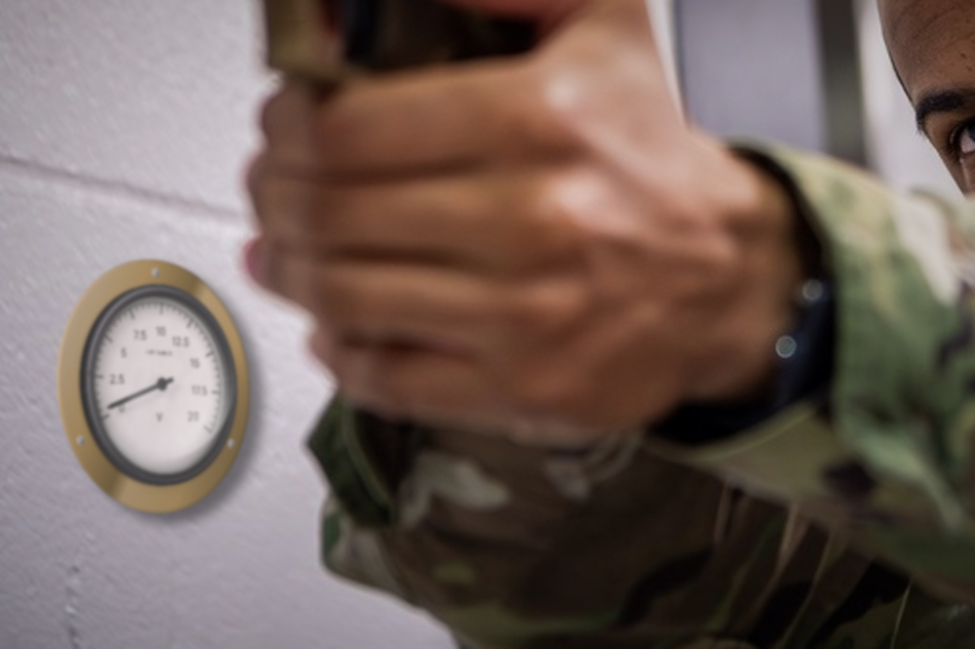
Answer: 0.5 (V)
